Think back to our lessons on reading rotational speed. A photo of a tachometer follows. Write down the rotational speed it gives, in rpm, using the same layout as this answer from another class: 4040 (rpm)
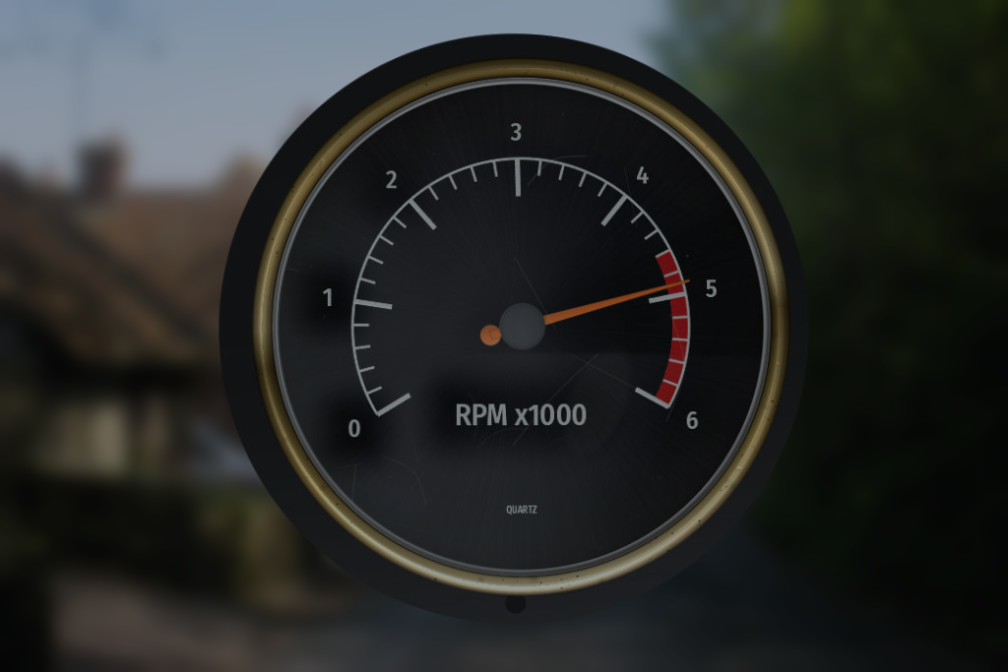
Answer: 4900 (rpm)
